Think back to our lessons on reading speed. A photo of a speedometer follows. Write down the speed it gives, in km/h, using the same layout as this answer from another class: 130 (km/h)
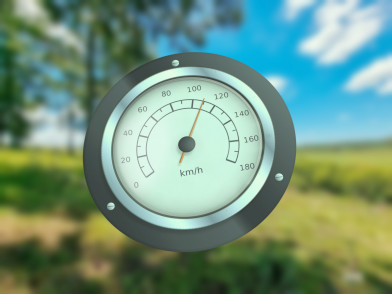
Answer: 110 (km/h)
